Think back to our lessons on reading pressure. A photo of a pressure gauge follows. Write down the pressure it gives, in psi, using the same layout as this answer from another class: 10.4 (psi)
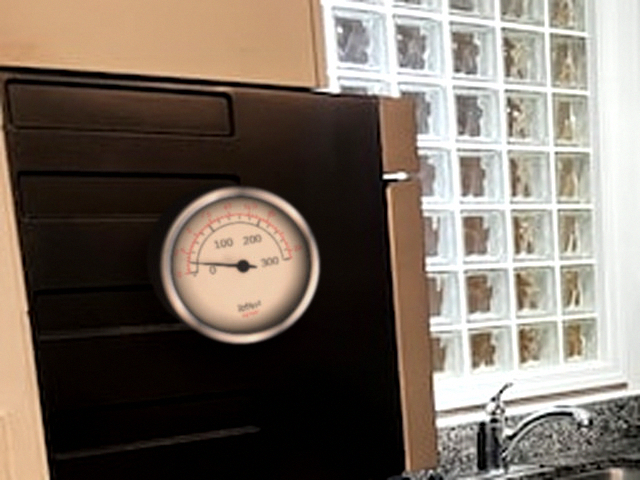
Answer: 20 (psi)
